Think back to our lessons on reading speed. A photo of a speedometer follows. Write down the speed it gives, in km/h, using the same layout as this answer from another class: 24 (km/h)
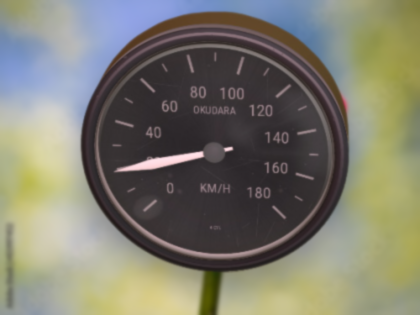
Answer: 20 (km/h)
